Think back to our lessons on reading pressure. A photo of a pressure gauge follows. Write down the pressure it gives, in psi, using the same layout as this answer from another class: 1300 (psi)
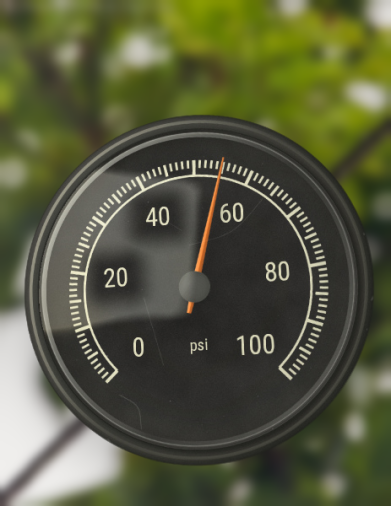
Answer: 55 (psi)
